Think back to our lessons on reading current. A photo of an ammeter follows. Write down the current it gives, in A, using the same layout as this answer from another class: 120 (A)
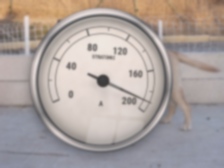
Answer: 190 (A)
